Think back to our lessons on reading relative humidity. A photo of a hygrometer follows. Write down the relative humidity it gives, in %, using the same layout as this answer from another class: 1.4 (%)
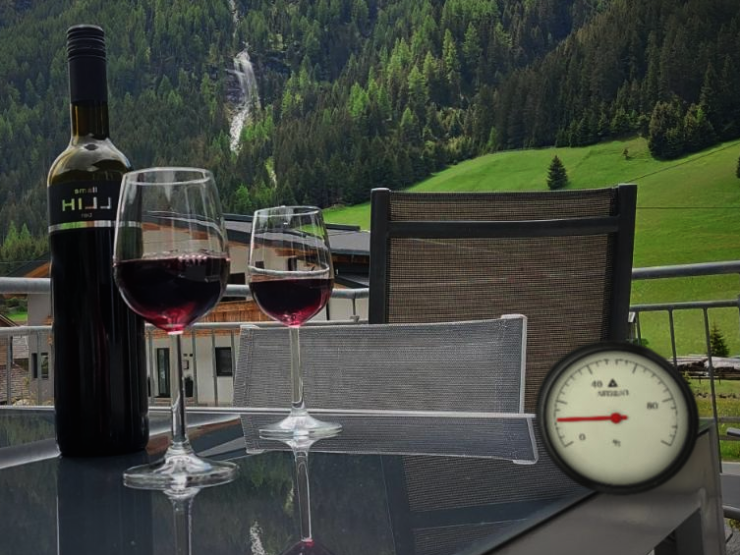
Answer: 12 (%)
